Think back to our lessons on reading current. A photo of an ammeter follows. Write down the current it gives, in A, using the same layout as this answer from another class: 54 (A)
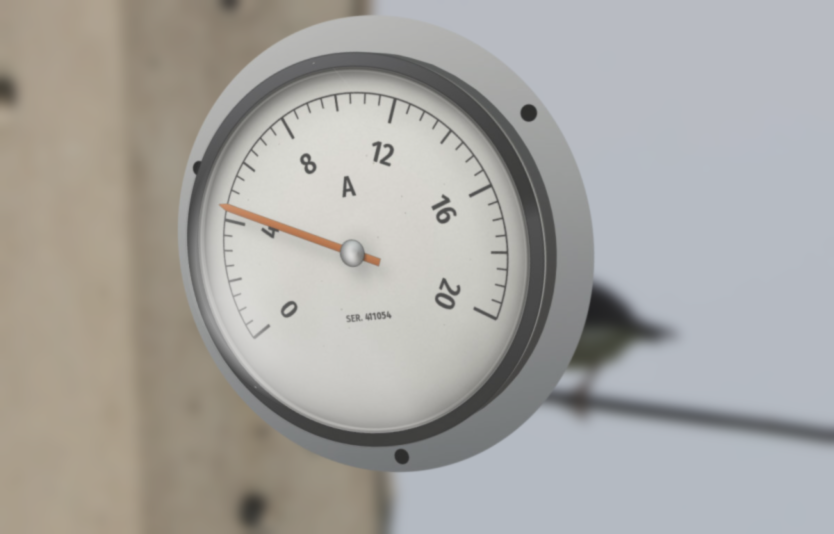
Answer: 4.5 (A)
